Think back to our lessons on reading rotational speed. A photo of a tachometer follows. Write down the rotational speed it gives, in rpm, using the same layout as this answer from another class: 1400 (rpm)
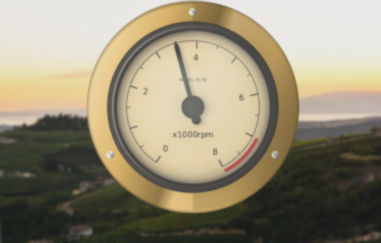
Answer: 3500 (rpm)
